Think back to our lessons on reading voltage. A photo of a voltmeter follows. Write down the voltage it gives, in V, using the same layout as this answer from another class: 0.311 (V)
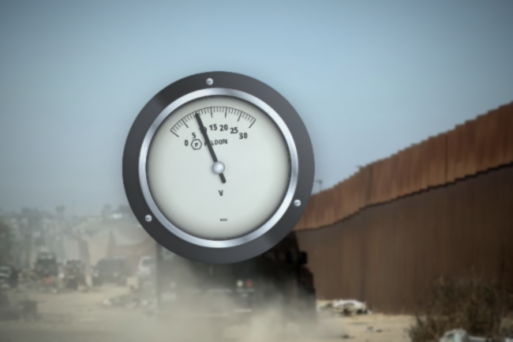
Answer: 10 (V)
